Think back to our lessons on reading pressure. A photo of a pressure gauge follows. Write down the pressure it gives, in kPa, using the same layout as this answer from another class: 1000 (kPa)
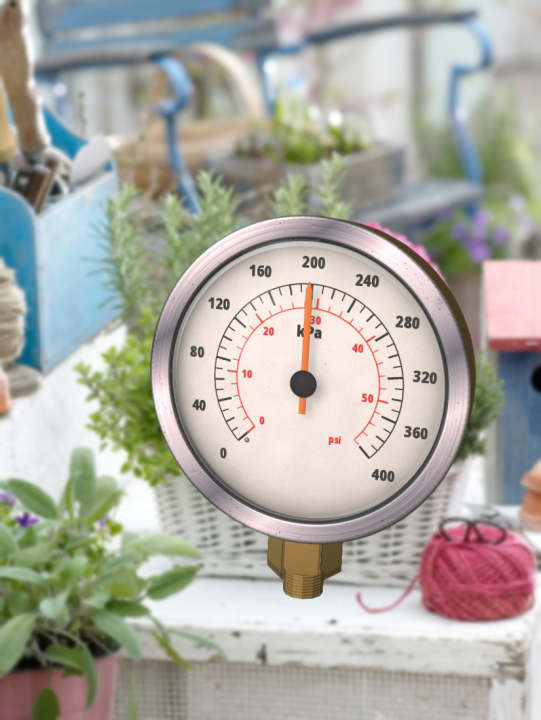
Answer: 200 (kPa)
